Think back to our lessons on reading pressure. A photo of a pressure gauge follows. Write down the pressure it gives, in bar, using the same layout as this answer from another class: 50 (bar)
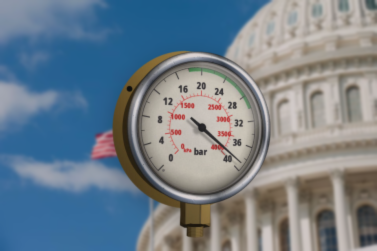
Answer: 39 (bar)
